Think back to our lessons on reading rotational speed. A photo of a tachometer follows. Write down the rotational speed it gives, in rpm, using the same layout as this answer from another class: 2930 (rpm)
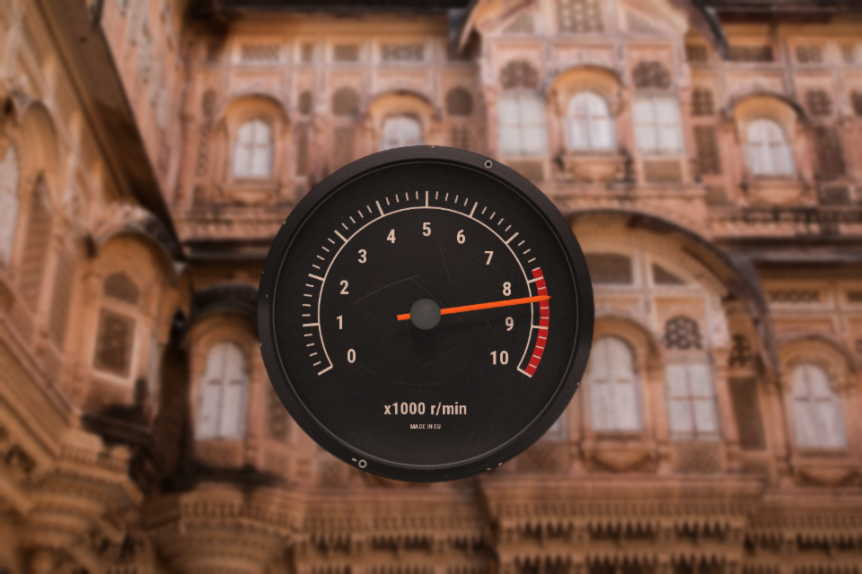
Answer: 8400 (rpm)
